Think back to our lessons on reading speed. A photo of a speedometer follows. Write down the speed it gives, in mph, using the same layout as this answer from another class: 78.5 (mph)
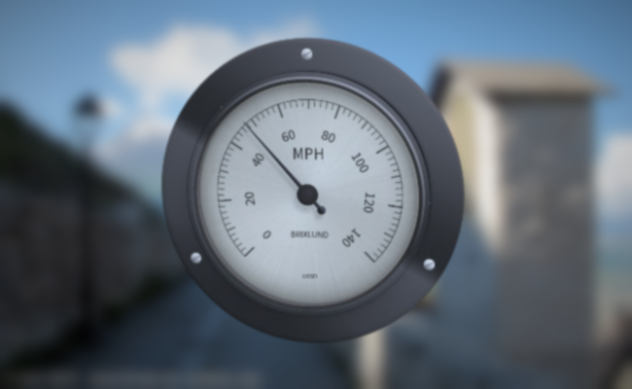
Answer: 48 (mph)
